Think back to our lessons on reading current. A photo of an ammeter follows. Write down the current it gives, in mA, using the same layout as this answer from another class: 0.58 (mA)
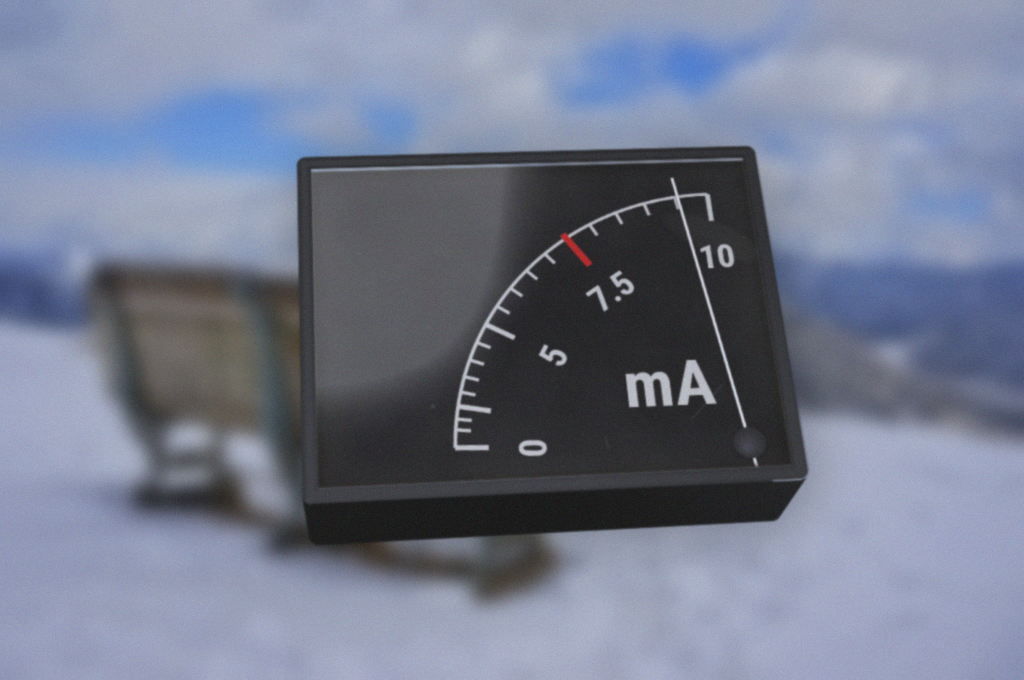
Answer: 9.5 (mA)
